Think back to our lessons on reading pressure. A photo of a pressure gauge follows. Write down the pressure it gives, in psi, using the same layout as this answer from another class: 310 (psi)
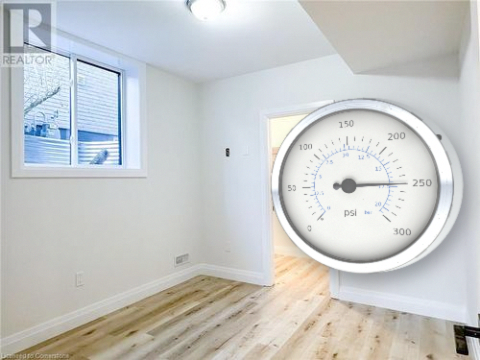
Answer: 250 (psi)
